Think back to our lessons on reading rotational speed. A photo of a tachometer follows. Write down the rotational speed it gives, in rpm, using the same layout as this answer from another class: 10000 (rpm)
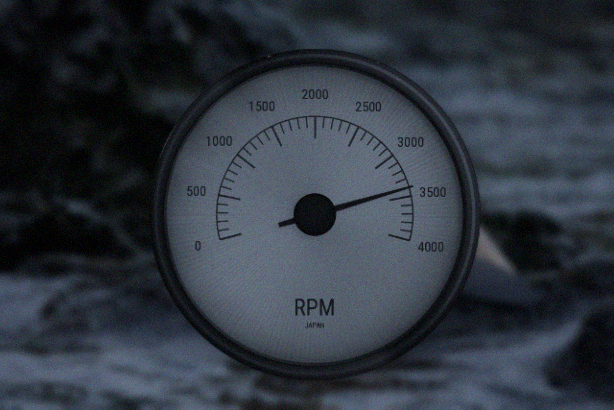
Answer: 3400 (rpm)
